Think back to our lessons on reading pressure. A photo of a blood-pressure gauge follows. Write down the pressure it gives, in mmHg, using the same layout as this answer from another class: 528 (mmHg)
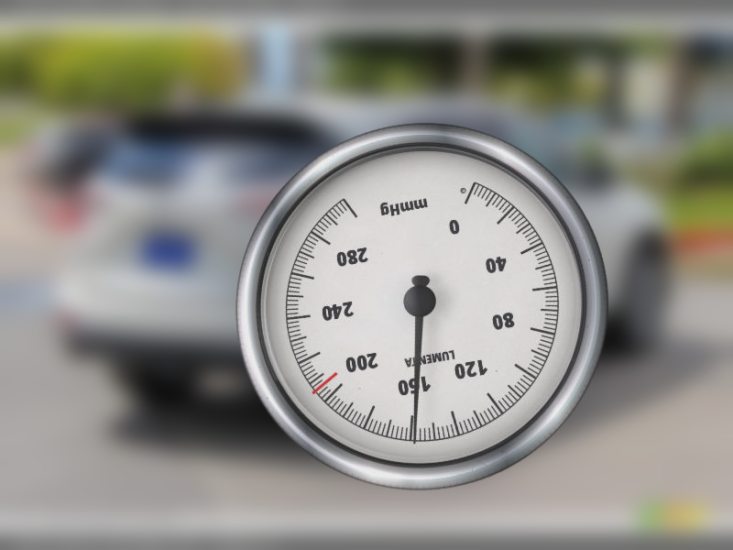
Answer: 158 (mmHg)
